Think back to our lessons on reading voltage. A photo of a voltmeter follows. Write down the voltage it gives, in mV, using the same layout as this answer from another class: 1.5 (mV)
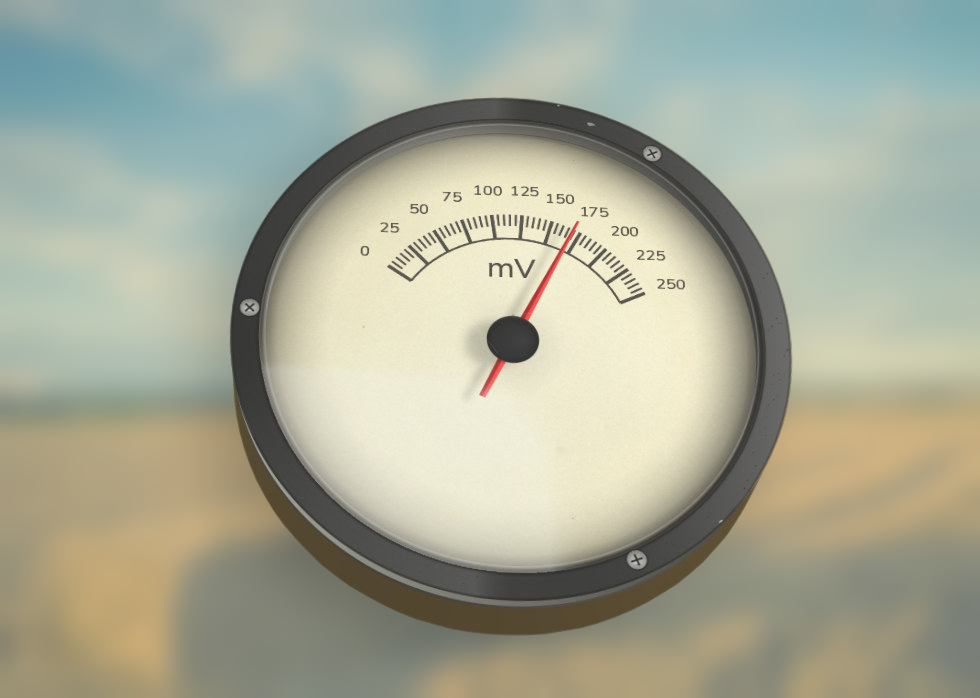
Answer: 170 (mV)
